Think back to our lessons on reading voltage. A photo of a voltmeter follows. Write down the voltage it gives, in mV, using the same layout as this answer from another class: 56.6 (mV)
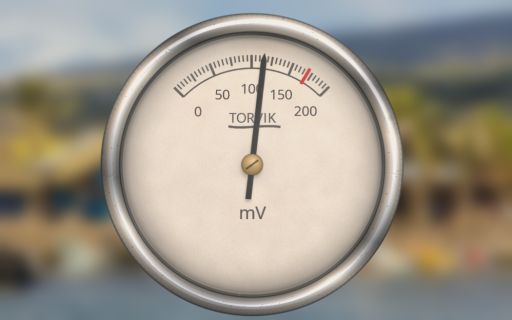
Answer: 115 (mV)
